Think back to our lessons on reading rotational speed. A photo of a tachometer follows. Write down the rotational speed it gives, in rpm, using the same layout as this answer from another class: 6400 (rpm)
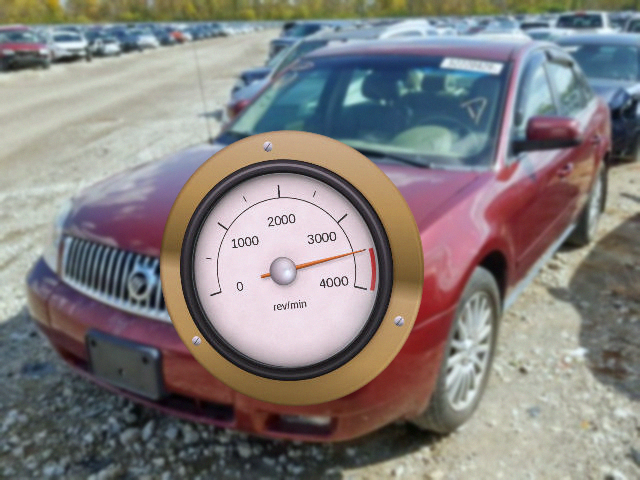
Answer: 3500 (rpm)
